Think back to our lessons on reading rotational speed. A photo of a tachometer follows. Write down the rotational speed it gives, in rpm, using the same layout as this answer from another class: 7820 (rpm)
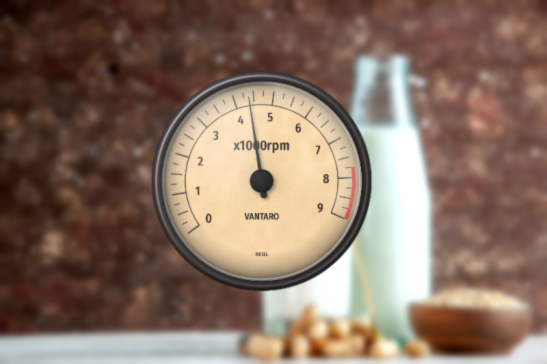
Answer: 4375 (rpm)
